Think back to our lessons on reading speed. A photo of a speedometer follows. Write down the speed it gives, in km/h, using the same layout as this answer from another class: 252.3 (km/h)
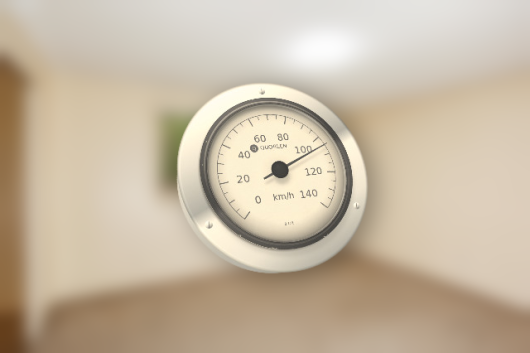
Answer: 105 (km/h)
